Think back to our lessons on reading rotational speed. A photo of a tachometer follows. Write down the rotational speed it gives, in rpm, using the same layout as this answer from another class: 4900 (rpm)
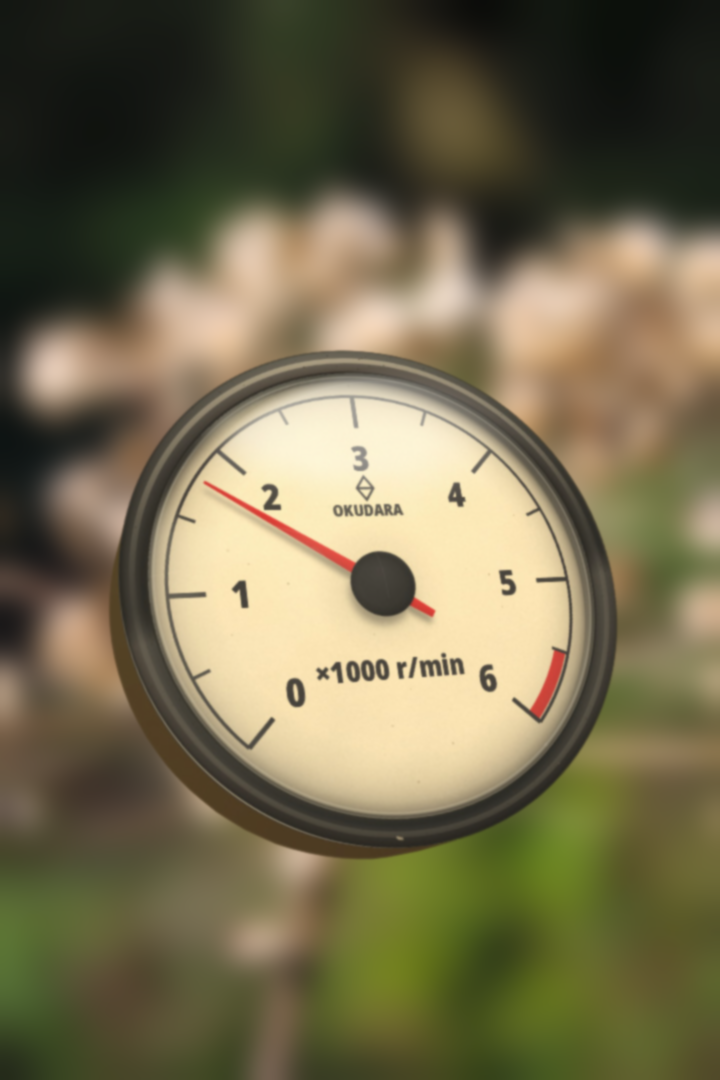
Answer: 1750 (rpm)
